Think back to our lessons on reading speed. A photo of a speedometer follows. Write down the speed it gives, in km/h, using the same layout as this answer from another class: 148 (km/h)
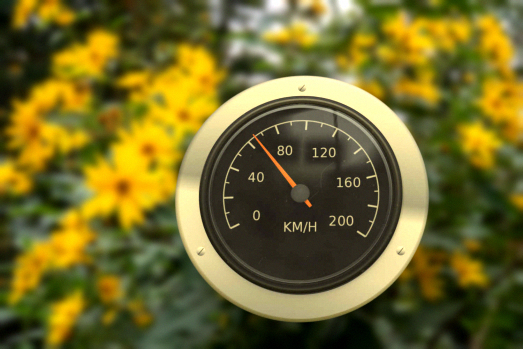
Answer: 65 (km/h)
